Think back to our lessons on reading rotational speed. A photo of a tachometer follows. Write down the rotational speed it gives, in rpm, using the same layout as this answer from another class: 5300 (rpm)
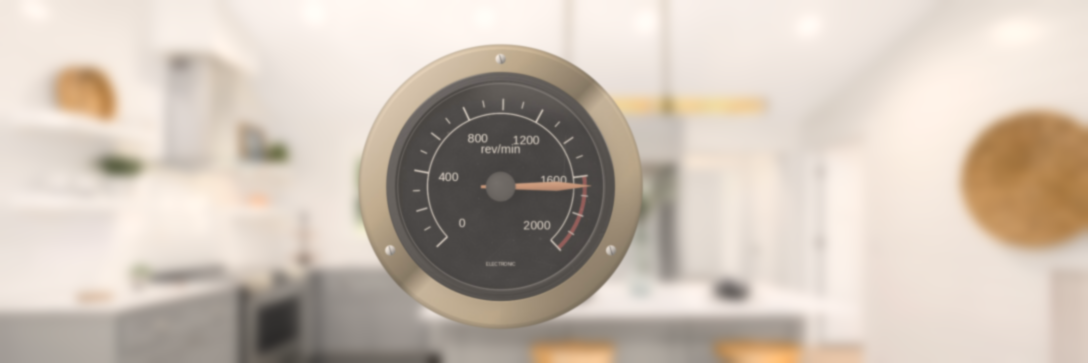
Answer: 1650 (rpm)
